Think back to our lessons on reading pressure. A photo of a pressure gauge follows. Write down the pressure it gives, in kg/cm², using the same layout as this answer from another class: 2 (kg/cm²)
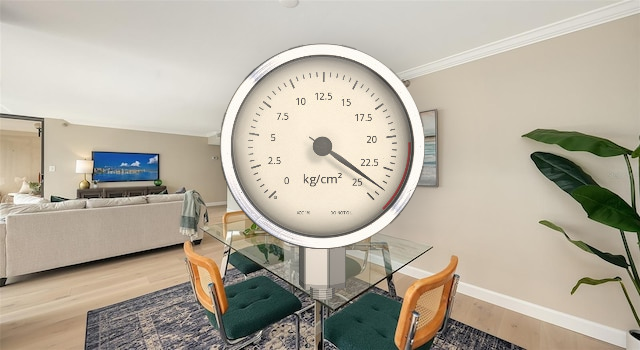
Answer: 24 (kg/cm²)
